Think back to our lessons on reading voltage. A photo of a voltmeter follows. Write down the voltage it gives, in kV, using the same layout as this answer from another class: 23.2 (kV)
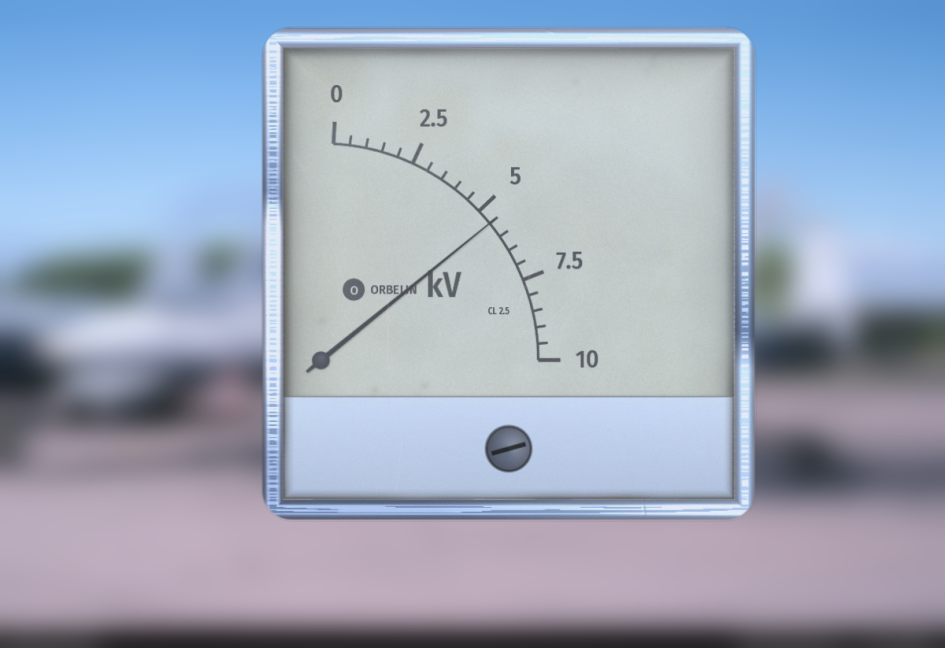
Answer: 5.5 (kV)
